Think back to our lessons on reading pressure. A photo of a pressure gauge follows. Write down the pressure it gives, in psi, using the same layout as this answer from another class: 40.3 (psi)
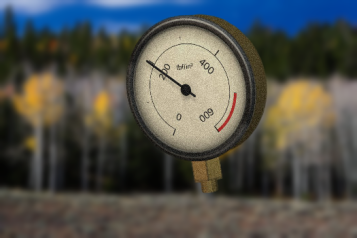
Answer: 200 (psi)
